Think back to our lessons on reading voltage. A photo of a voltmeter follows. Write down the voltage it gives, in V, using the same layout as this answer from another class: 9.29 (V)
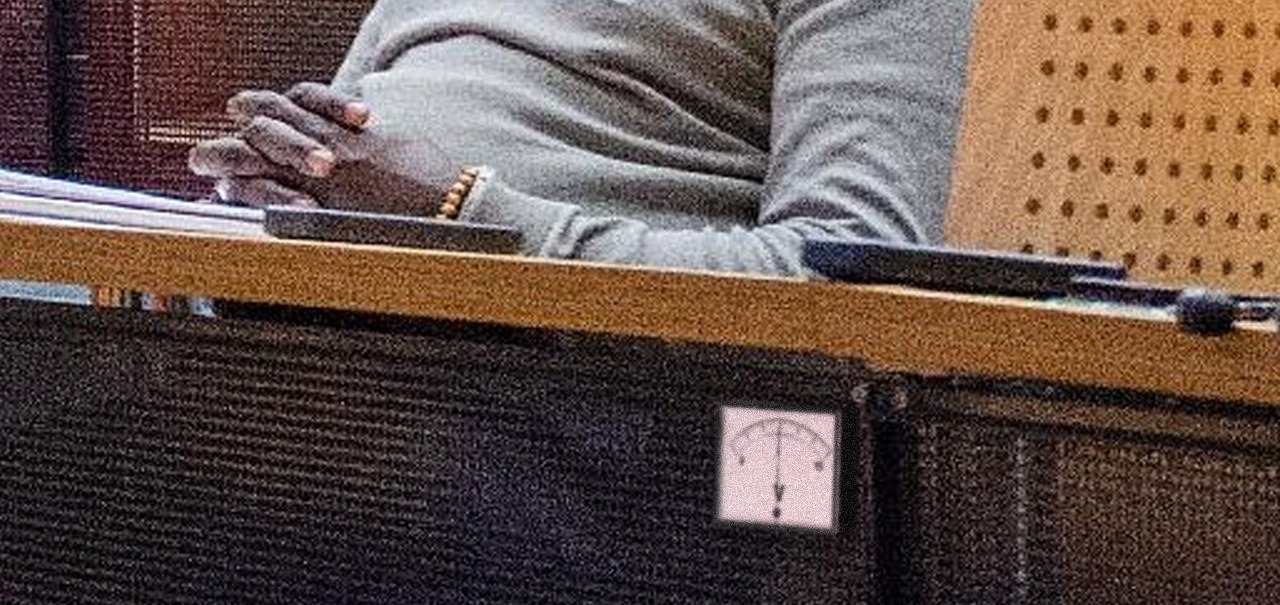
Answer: 7.5 (V)
